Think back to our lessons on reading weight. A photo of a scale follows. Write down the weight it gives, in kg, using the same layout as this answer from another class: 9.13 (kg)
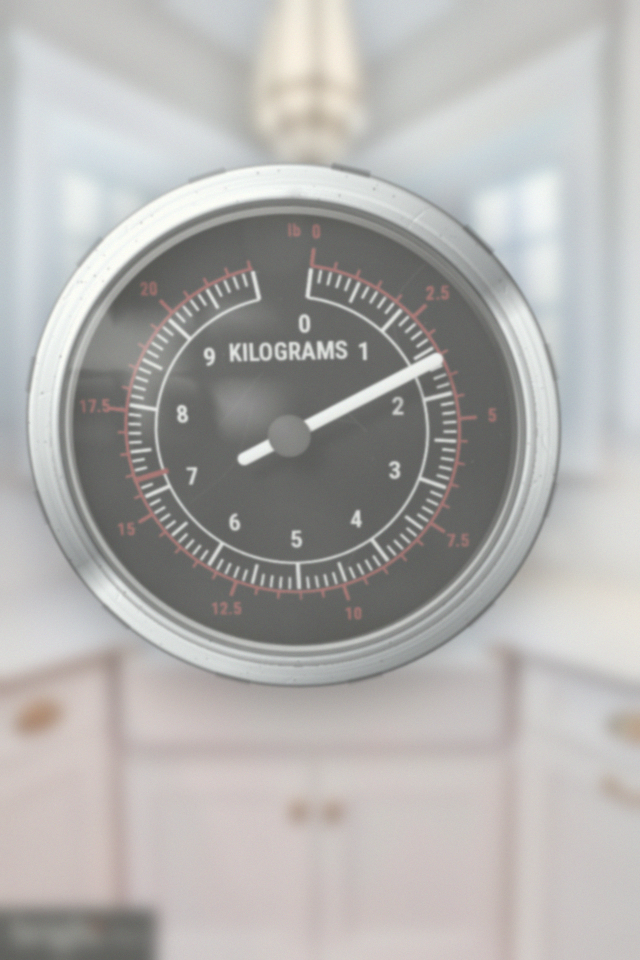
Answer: 1.6 (kg)
